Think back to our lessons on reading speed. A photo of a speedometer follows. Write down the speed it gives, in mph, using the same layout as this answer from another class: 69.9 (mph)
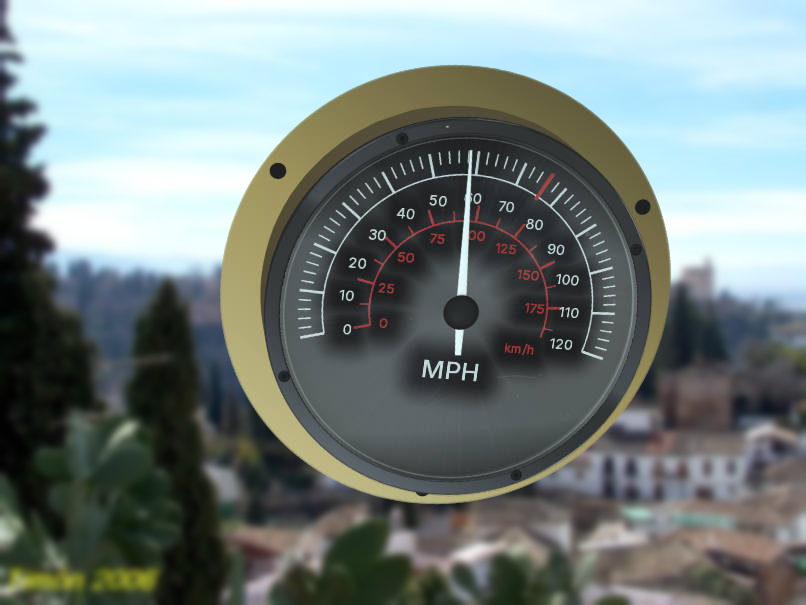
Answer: 58 (mph)
